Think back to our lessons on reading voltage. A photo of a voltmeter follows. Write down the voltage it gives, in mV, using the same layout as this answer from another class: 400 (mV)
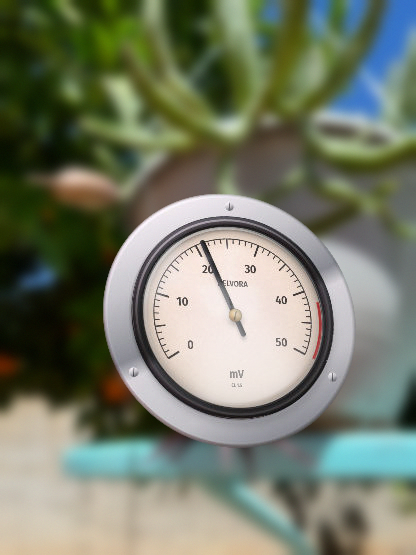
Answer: 21 (mV)
